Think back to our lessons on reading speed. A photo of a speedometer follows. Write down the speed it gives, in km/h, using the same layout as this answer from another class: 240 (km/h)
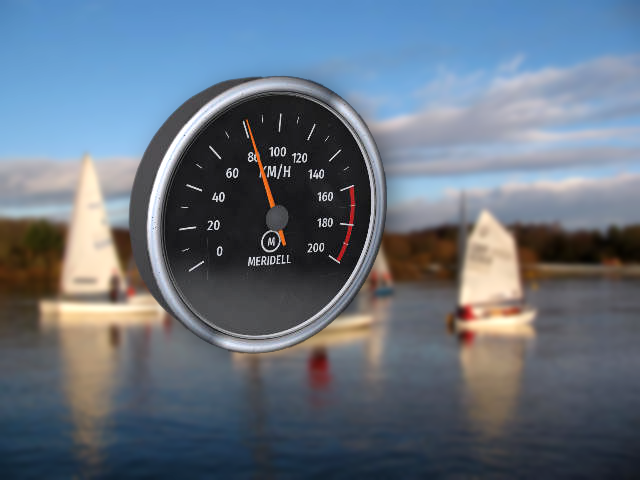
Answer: 80 (km/h)
